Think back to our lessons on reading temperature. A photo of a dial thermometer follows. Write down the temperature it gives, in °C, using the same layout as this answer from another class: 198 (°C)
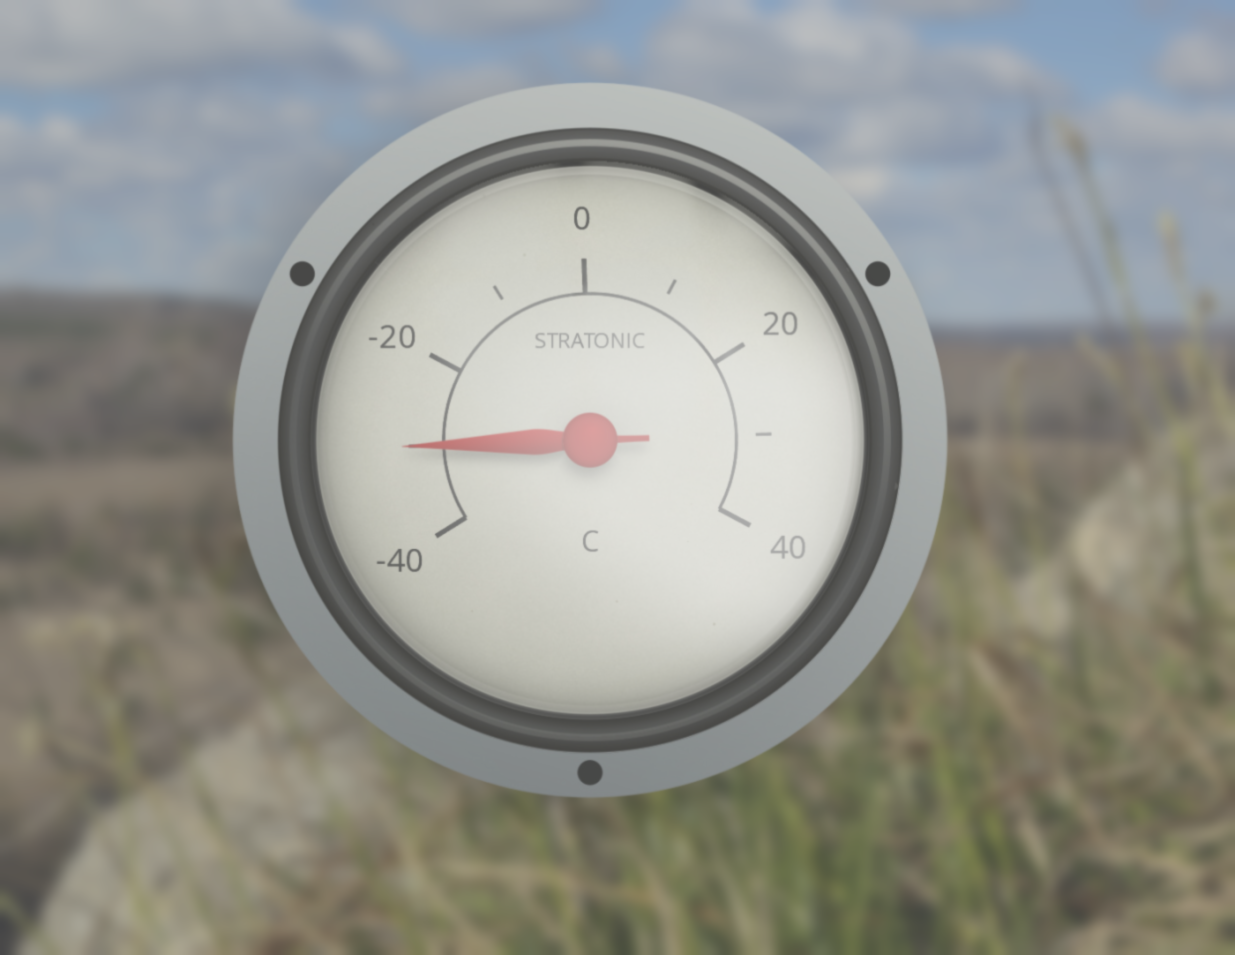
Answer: -30 (°C)
